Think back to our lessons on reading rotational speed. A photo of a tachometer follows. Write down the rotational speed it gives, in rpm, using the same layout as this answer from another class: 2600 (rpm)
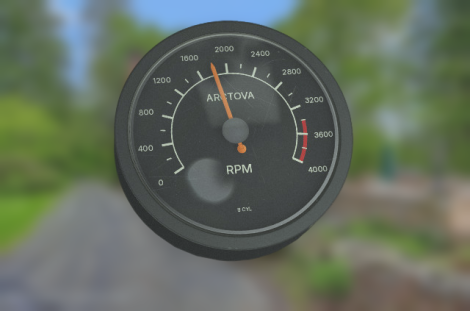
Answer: 1800 (rpm)
